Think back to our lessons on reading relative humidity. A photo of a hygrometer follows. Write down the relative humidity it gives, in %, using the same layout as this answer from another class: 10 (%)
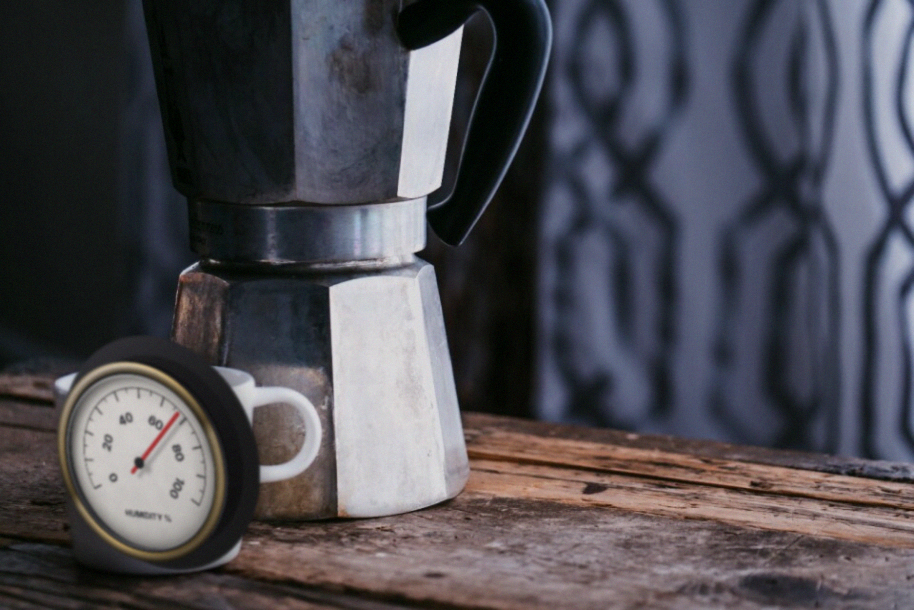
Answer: 67.5 (%)
